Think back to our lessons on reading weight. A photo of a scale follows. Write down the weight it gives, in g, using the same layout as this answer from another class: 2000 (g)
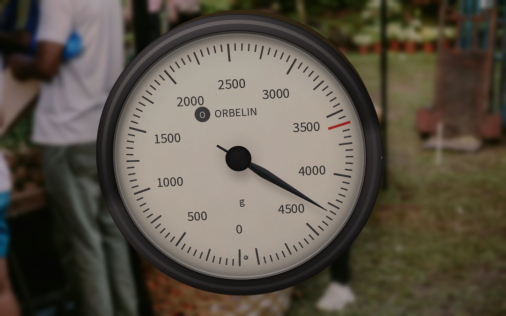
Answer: 4300 (g)
